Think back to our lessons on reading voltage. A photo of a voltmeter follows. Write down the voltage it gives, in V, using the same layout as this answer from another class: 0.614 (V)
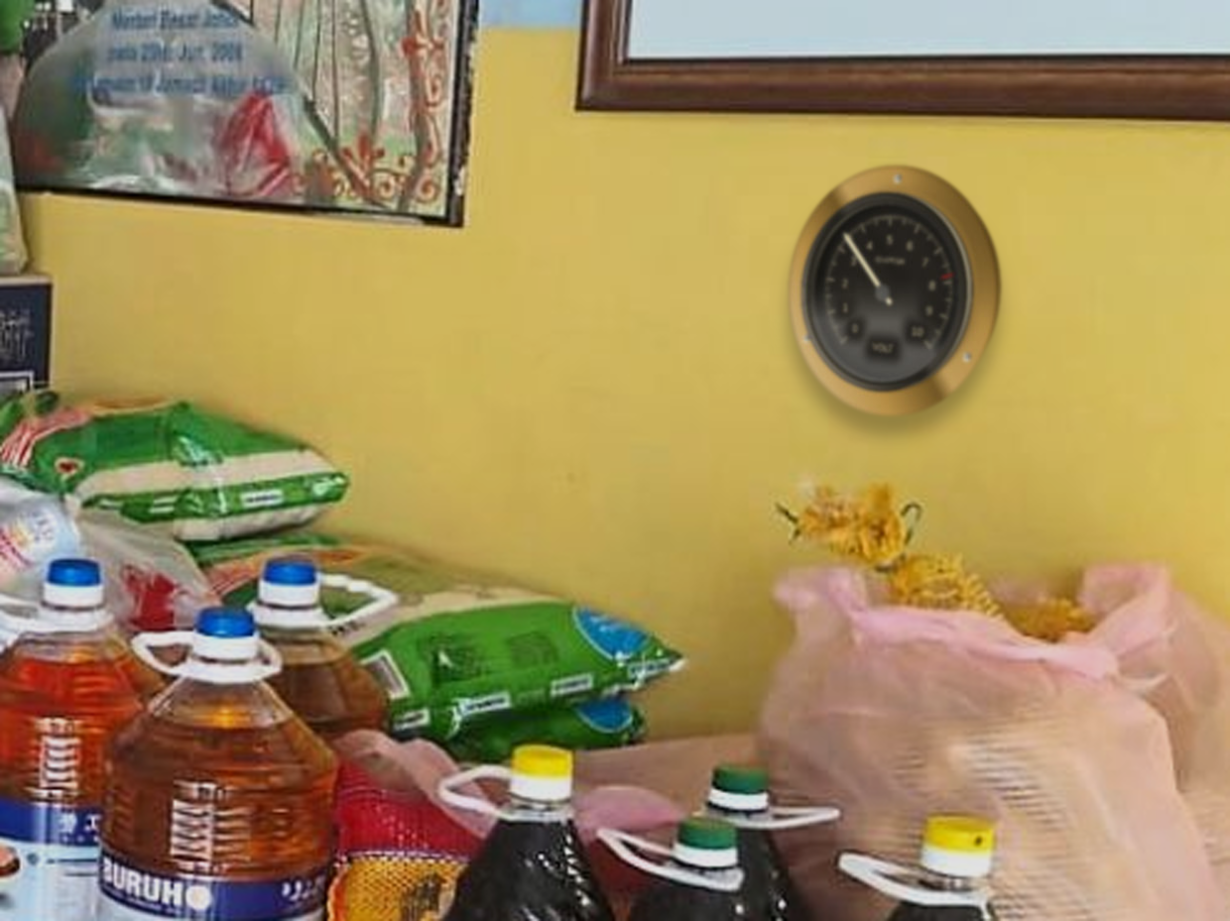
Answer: 3.5 (V)
